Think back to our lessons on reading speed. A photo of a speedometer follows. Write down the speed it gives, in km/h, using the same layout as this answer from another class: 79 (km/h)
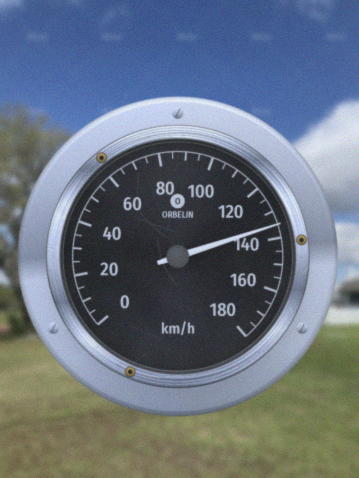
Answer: 135 (km/h)
